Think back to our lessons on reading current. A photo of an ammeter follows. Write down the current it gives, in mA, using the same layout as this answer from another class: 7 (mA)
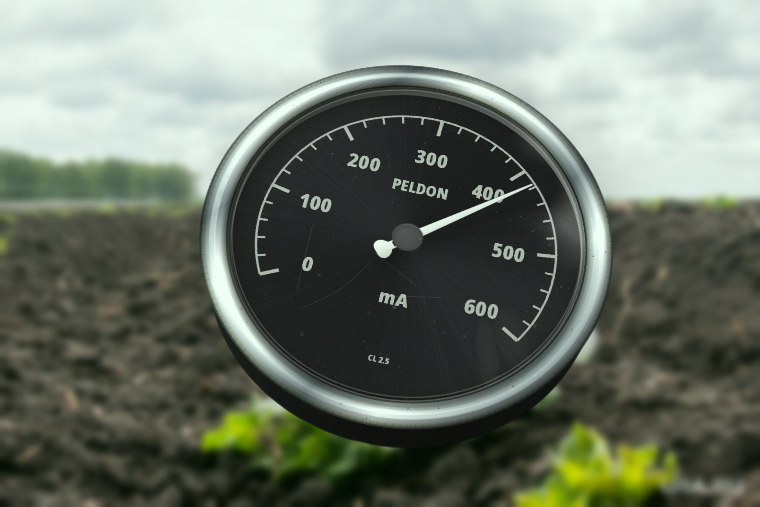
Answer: 420 (mA)
